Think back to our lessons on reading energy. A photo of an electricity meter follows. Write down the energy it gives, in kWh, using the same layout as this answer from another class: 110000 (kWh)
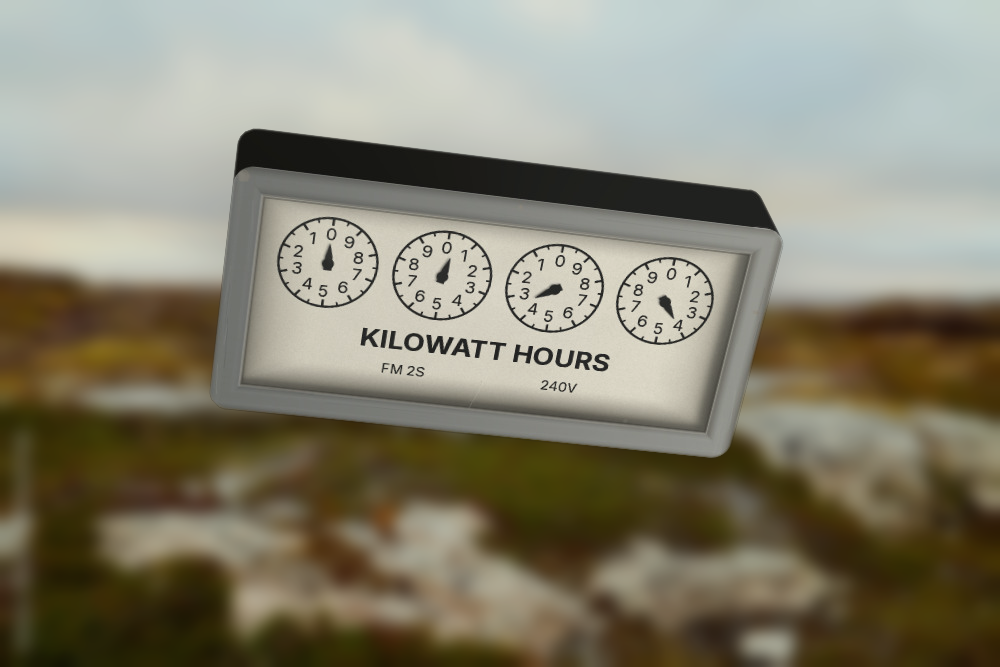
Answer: 34 (kWh)
